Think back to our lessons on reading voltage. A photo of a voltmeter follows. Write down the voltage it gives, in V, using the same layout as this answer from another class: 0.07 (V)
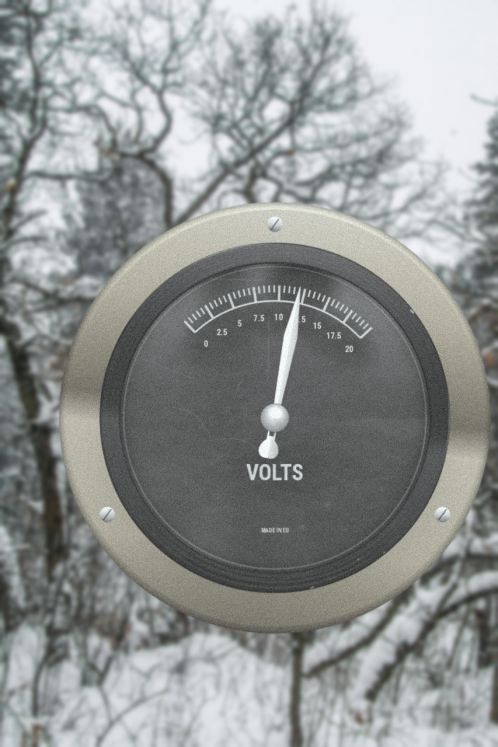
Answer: 12 (V)
